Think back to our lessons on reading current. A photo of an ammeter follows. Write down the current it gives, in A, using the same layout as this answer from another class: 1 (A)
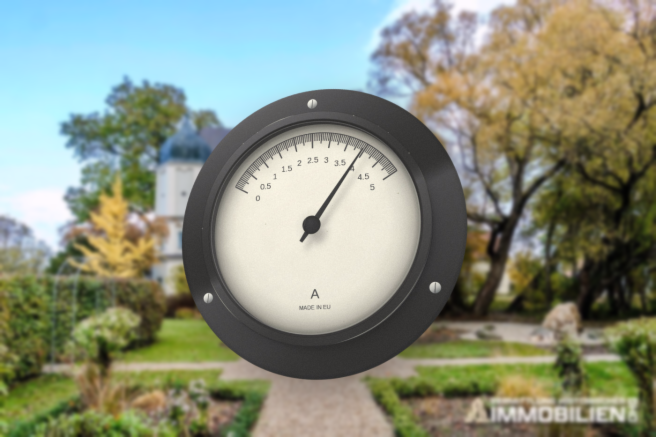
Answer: 4 (A)
